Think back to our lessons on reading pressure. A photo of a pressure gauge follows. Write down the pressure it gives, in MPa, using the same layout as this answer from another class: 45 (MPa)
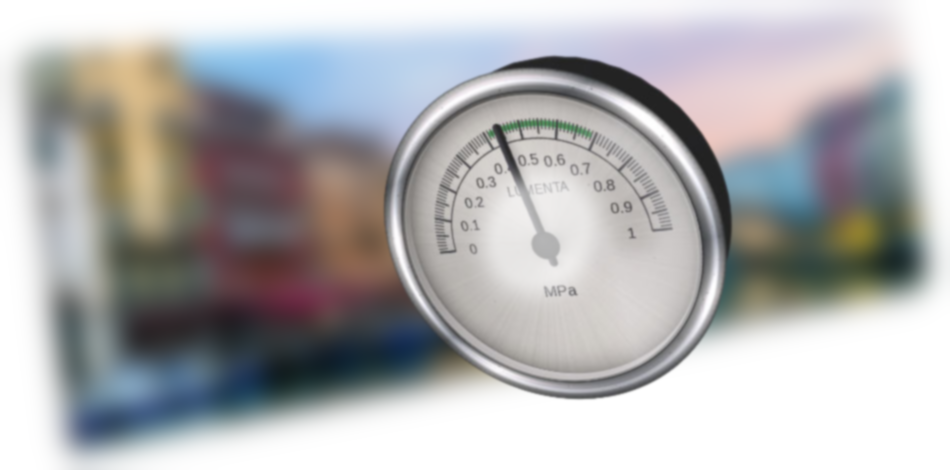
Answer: 0.45 (MPa)
